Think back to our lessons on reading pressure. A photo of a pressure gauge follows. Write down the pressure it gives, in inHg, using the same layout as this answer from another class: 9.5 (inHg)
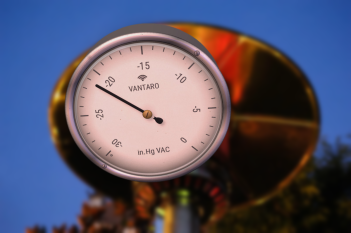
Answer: -21 (inHg)
